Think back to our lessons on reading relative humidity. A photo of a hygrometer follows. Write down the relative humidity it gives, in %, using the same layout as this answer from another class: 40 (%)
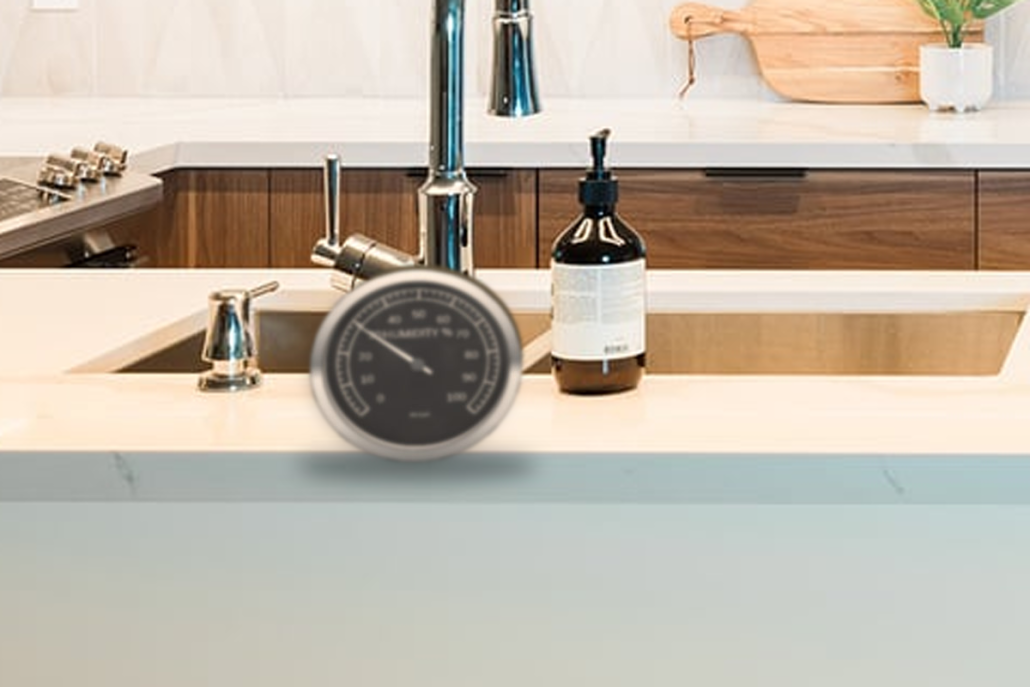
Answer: 30 (%)
